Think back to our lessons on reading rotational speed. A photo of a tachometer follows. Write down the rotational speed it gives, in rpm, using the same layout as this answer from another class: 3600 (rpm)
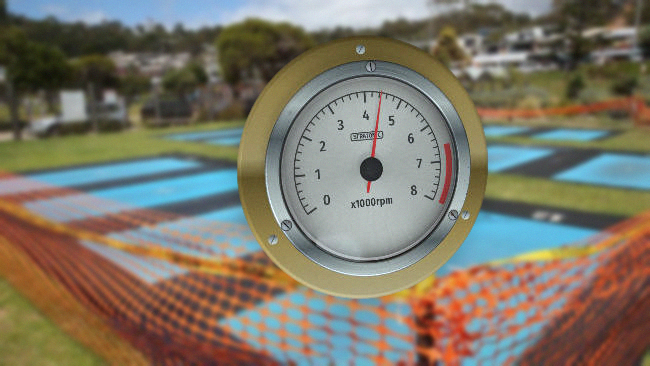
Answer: 4400 (rpm)
